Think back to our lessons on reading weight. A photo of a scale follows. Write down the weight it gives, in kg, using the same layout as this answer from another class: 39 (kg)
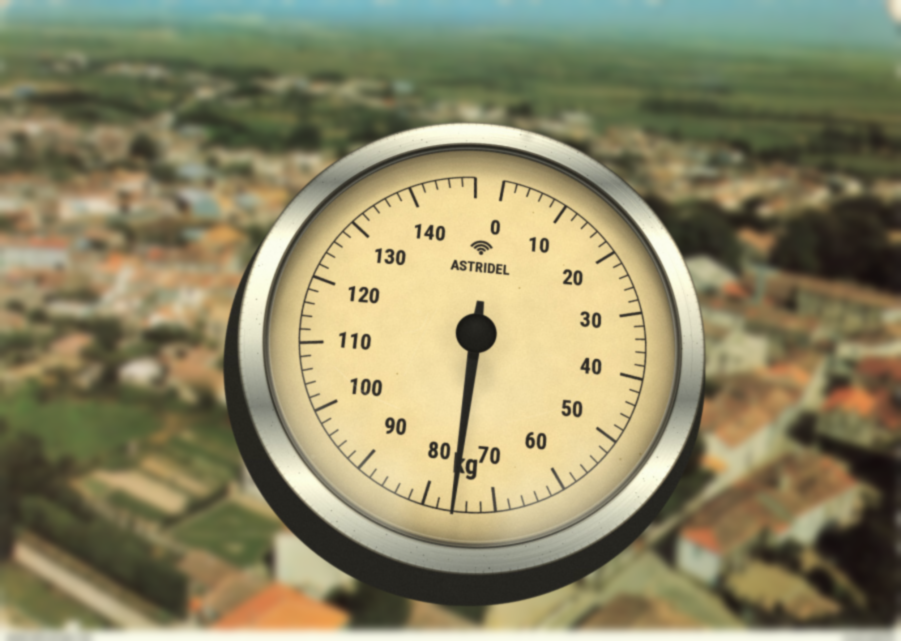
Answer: 76 (kg)
